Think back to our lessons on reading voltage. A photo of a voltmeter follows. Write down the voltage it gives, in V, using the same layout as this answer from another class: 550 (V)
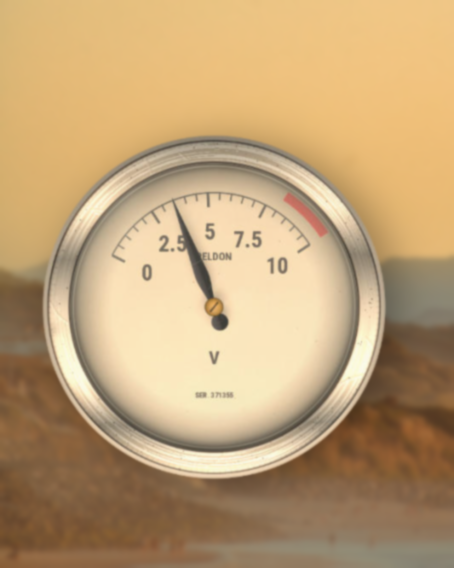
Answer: 3.5 (V)
